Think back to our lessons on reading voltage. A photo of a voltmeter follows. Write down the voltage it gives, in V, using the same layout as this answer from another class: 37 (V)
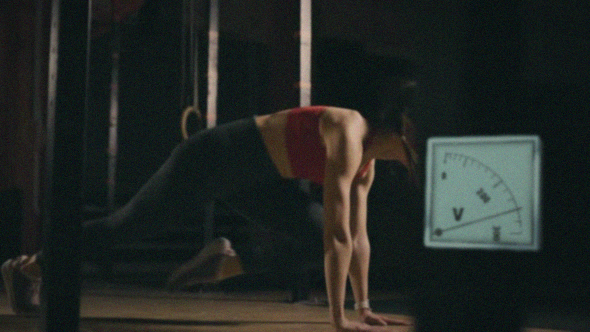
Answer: 260 (V)
